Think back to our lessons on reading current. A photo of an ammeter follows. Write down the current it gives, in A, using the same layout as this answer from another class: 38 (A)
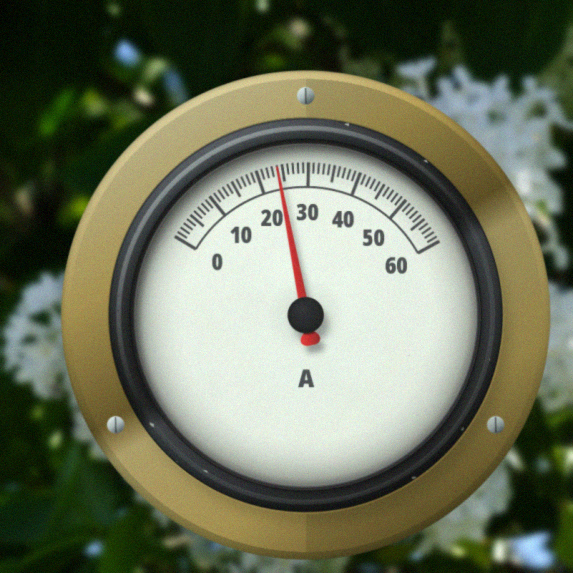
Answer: 24 (A)
